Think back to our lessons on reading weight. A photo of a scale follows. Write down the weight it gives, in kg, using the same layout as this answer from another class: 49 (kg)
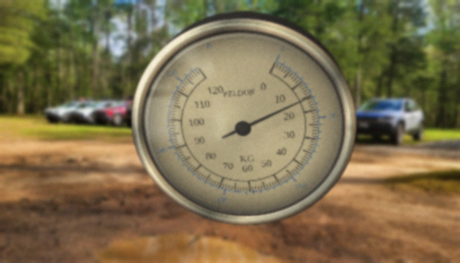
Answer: 15 (kg)
